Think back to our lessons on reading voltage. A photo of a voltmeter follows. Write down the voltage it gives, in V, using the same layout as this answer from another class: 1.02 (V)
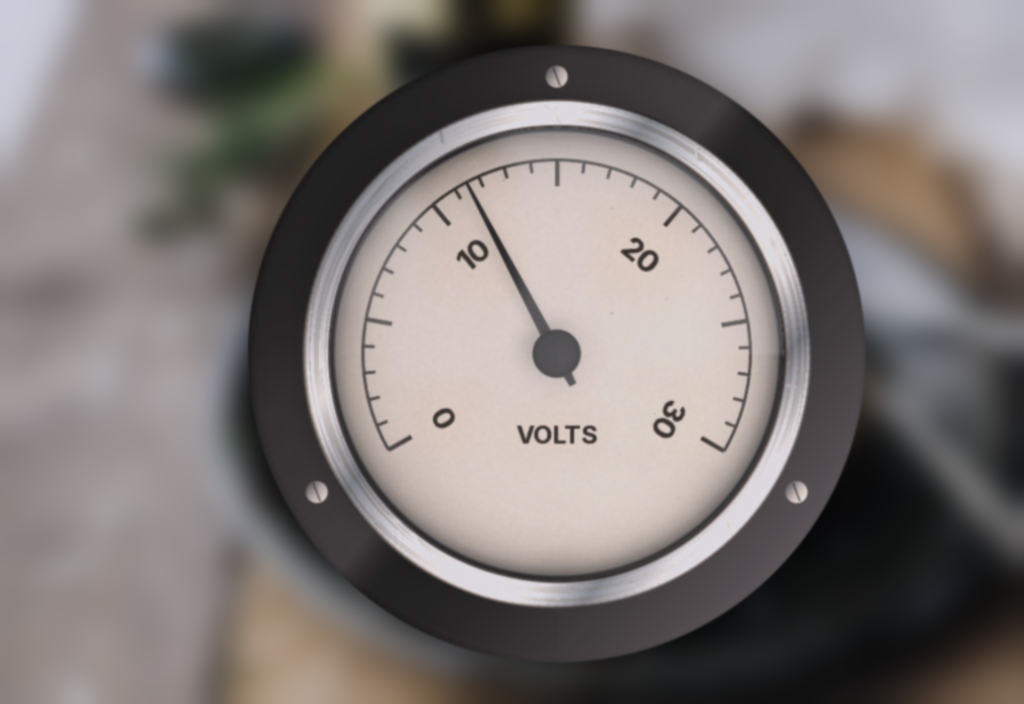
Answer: 11.5 (V)
